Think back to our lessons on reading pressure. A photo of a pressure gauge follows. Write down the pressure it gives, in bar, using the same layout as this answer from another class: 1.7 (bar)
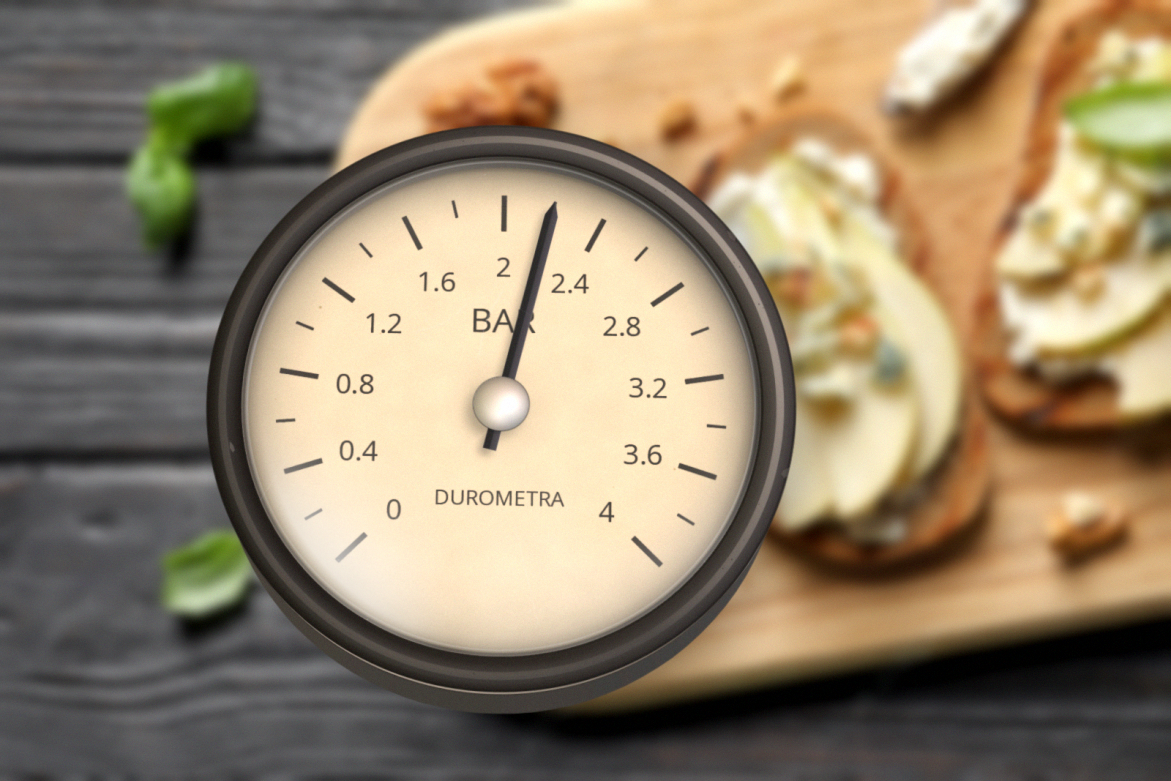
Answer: 2.2 (bar)
